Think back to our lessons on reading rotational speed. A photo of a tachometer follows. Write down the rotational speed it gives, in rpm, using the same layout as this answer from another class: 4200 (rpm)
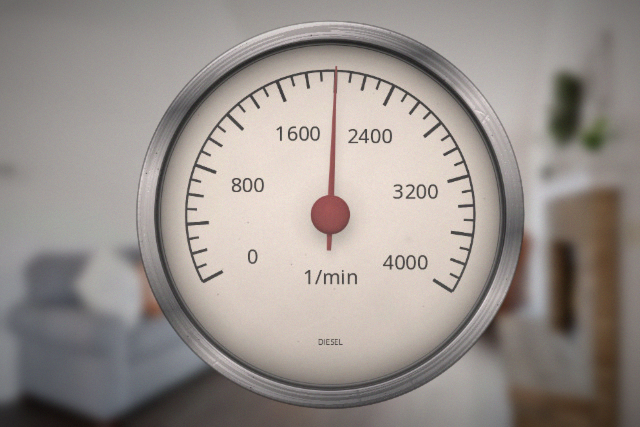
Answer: 2000 (rpm)
